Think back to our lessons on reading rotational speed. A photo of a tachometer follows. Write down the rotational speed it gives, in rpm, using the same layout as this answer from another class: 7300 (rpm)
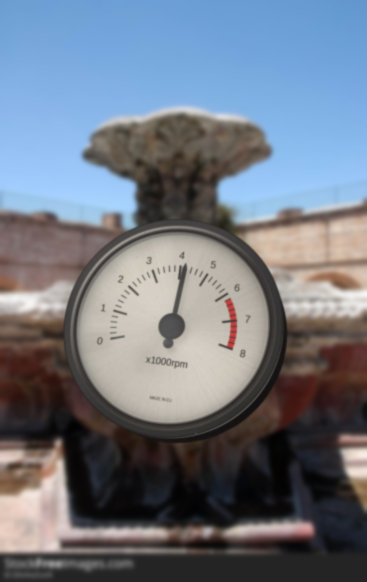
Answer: 4200 (rpm)
